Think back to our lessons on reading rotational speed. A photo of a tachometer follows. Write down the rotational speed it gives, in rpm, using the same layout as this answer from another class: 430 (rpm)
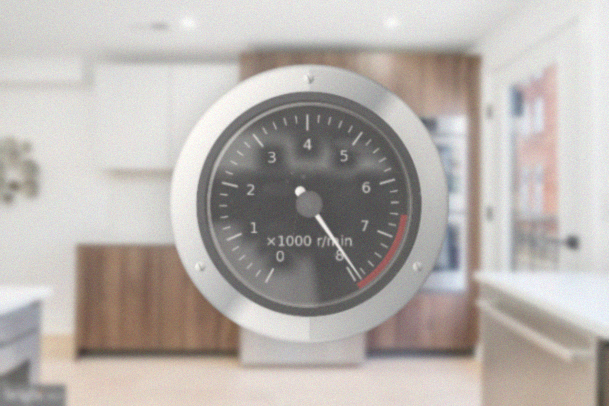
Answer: 7900 (rpm)
